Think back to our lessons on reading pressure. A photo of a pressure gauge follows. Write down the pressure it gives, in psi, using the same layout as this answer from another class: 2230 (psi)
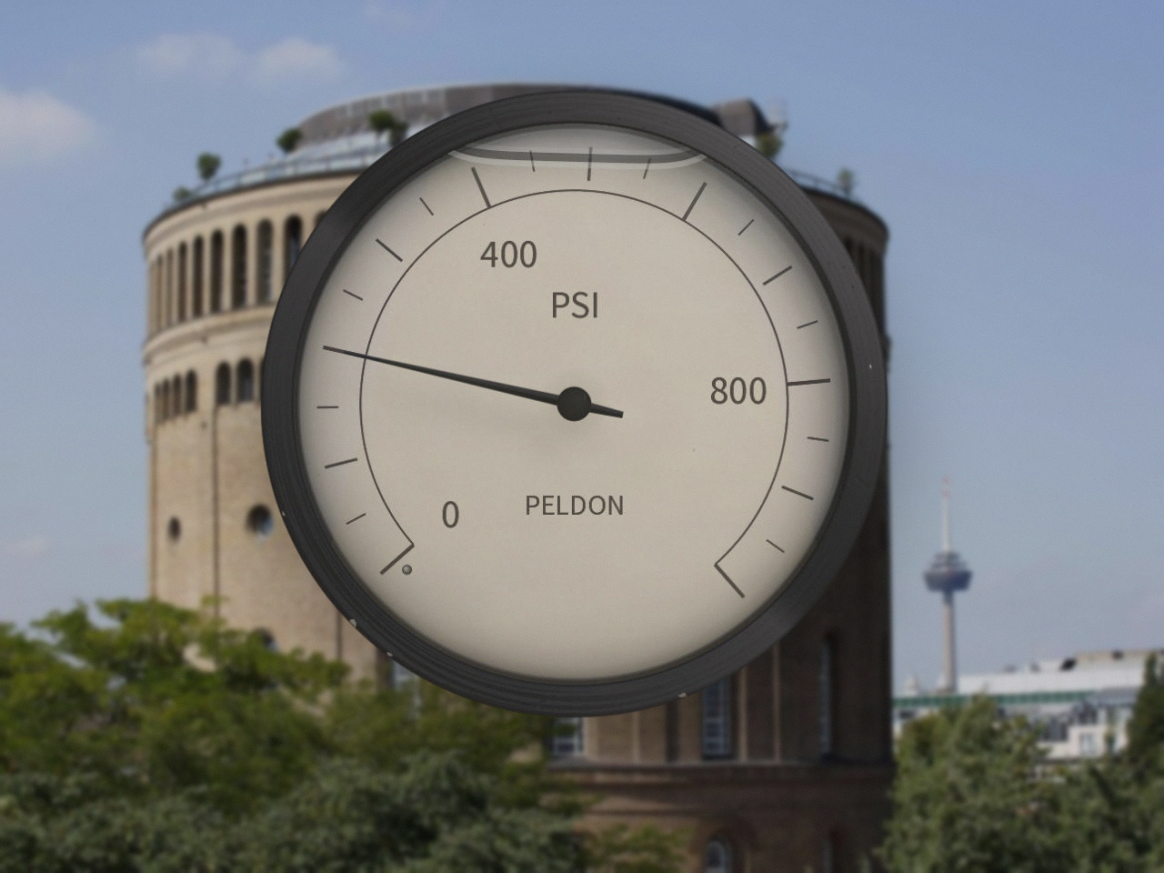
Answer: 200 (psi)
